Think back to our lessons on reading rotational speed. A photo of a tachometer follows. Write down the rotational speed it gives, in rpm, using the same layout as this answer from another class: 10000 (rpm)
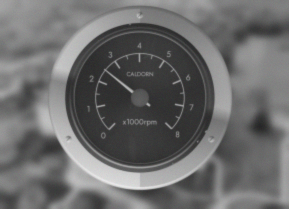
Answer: 2500 (rpm)
